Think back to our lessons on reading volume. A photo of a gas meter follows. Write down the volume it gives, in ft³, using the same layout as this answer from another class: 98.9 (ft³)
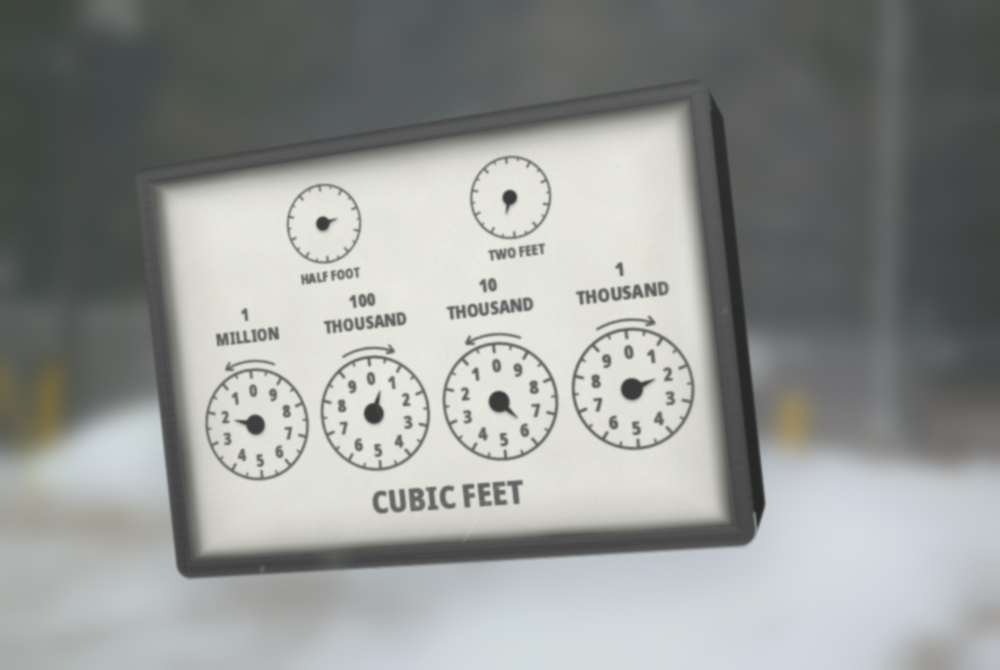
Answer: 206200 (ft³)
